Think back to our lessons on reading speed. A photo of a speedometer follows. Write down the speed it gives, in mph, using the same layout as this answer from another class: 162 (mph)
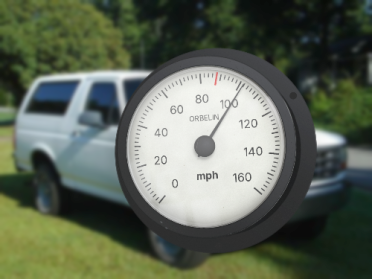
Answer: 102 (mph)
